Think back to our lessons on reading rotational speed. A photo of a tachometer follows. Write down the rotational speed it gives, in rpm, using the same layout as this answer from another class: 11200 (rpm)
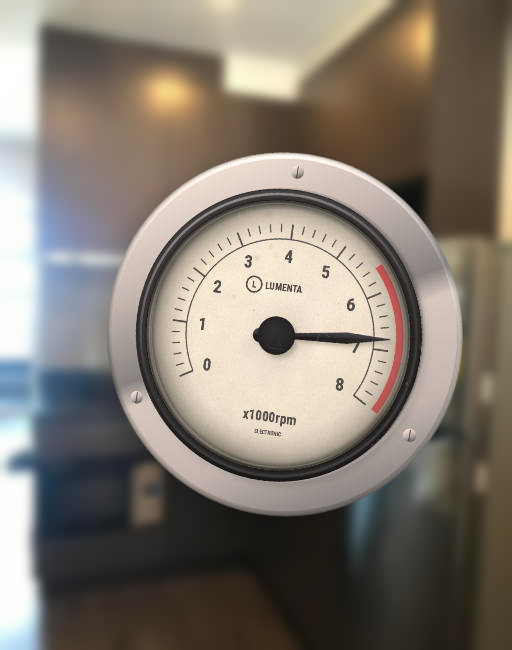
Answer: 6800 (rpm)
